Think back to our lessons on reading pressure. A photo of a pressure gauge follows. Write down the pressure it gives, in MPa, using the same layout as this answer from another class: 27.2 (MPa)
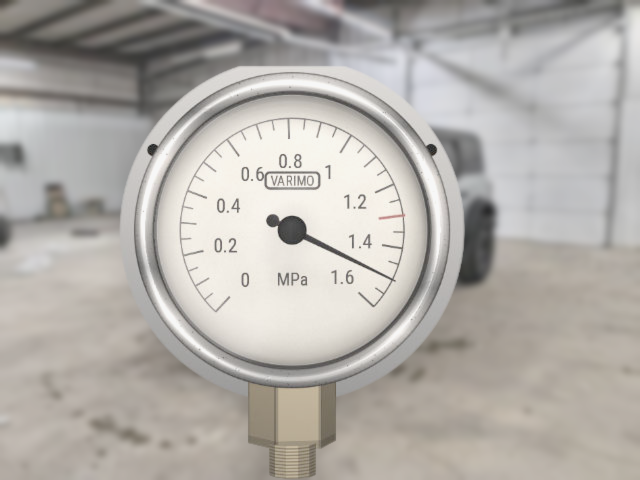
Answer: 1.5 (MPa)
